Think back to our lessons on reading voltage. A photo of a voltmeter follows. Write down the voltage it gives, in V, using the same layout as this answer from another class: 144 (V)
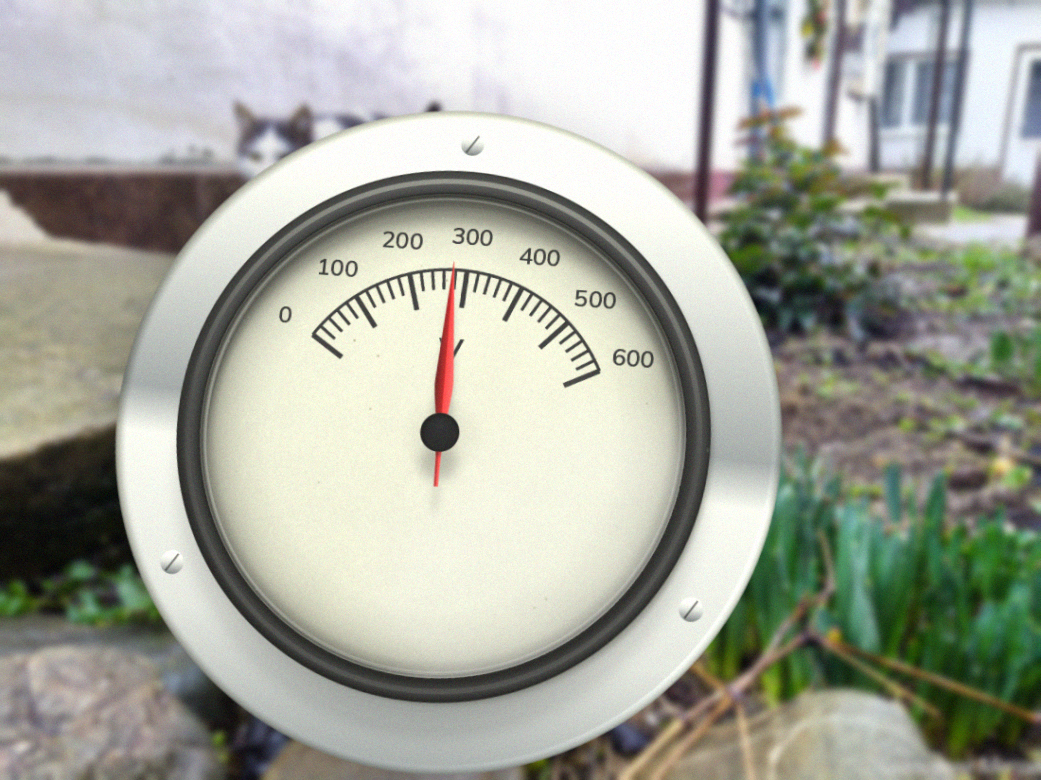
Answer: 280 (V)
